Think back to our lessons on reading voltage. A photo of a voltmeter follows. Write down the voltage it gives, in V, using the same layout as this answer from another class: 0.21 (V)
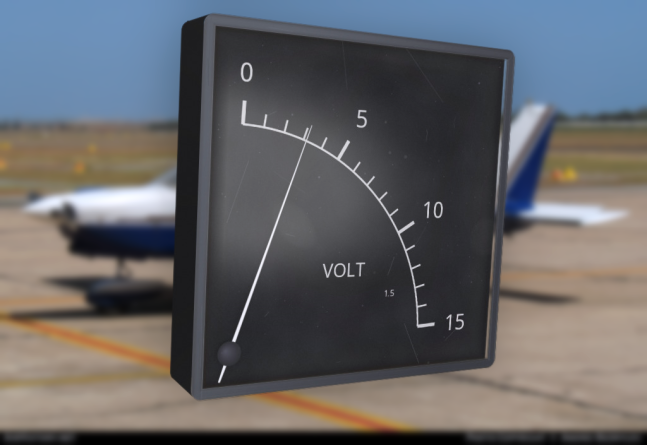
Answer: 3 (V)
